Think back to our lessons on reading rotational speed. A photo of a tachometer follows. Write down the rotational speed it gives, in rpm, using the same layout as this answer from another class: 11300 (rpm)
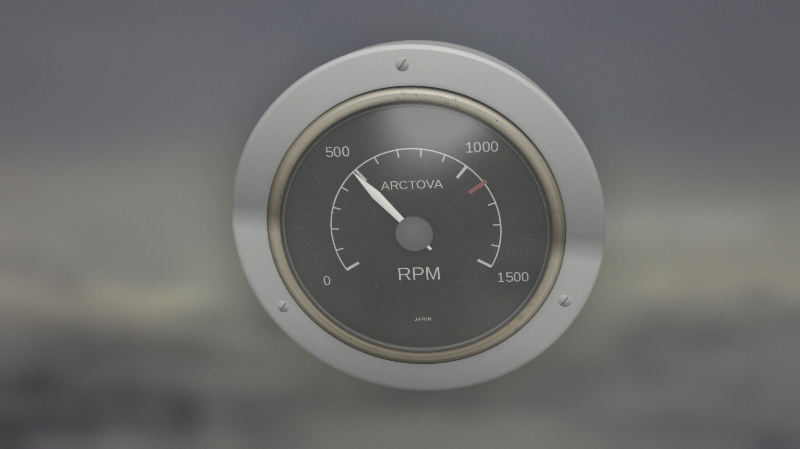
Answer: 500 (rpm)
